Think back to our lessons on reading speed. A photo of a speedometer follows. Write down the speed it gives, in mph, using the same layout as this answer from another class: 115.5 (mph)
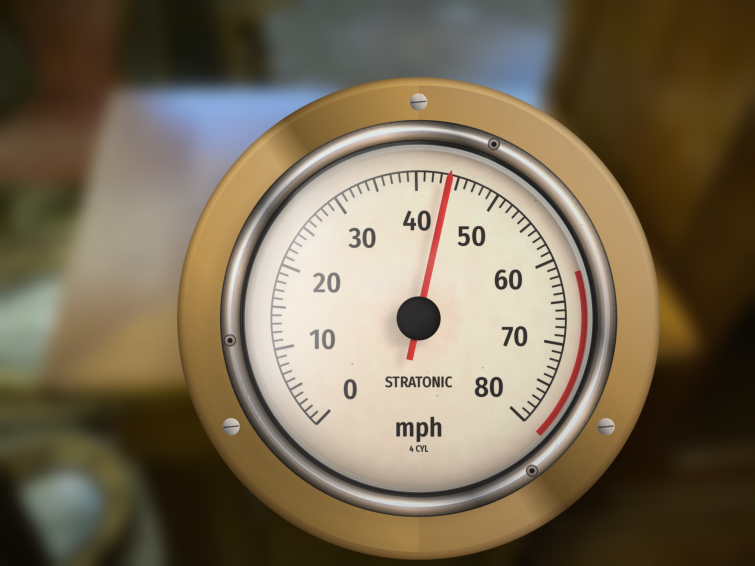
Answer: 44 (mph)
